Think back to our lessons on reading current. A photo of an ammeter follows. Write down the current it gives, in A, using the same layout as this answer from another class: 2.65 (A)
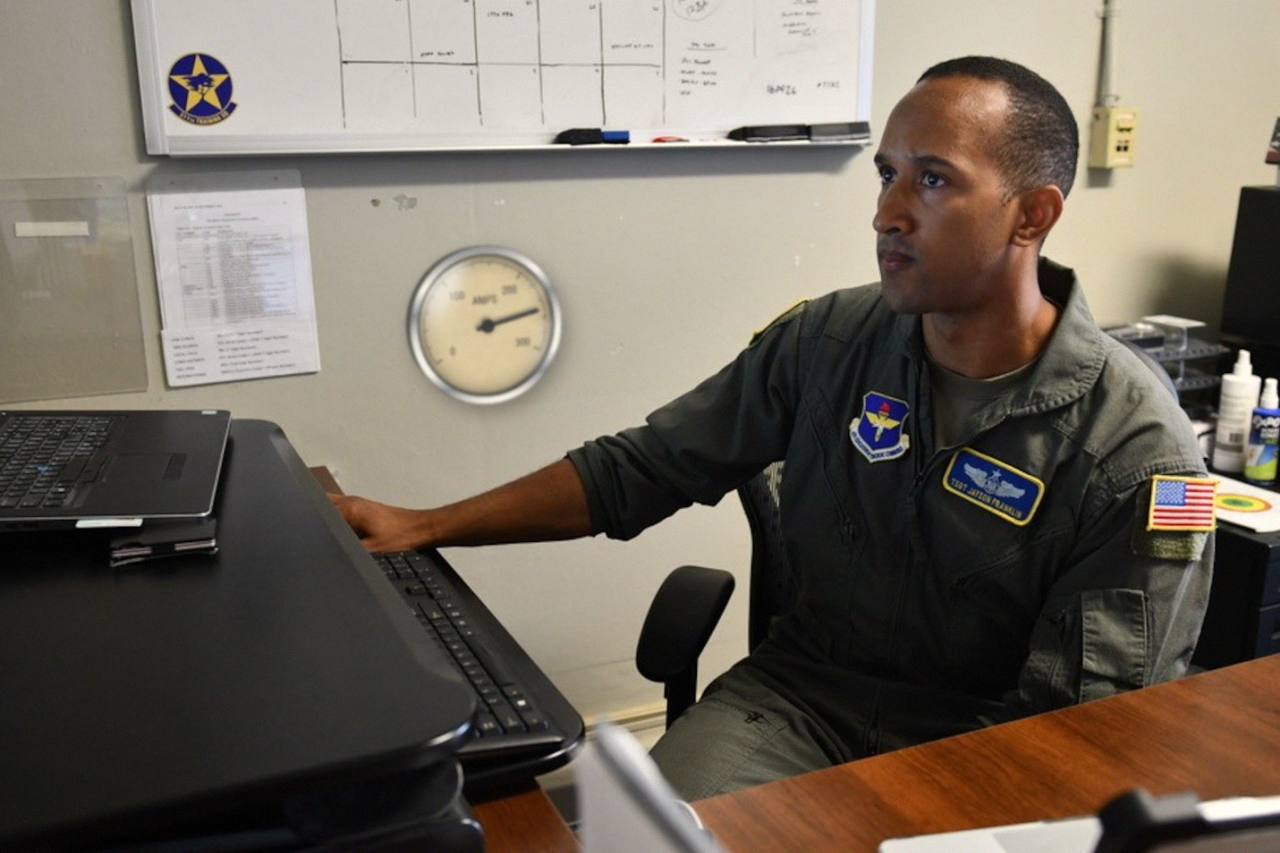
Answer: 250 (A)
